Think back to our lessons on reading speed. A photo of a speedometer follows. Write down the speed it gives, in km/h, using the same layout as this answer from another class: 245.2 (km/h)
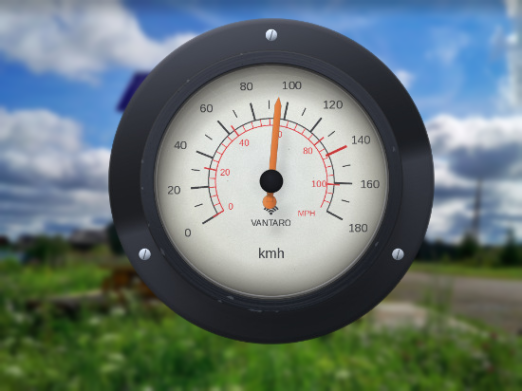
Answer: 95 (km/h)
